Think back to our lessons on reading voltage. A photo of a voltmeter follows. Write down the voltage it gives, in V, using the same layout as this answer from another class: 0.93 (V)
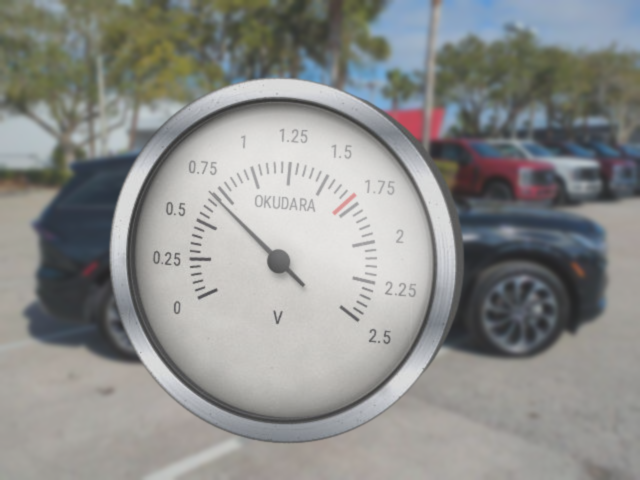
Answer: 0.7 (V)
